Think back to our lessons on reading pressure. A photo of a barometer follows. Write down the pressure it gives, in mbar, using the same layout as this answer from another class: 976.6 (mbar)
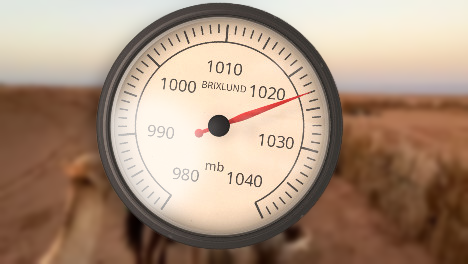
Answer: 1023 (mbar)
